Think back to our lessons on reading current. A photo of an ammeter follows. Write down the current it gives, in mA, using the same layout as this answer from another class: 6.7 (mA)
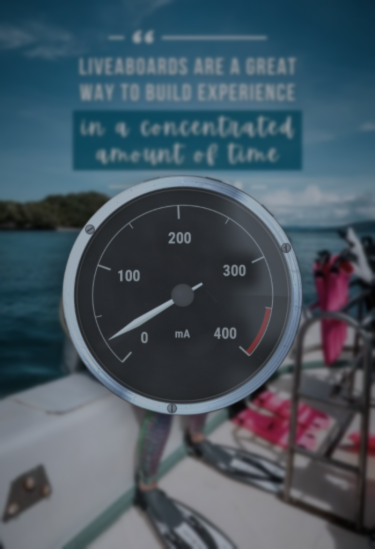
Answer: 25 (mA)
